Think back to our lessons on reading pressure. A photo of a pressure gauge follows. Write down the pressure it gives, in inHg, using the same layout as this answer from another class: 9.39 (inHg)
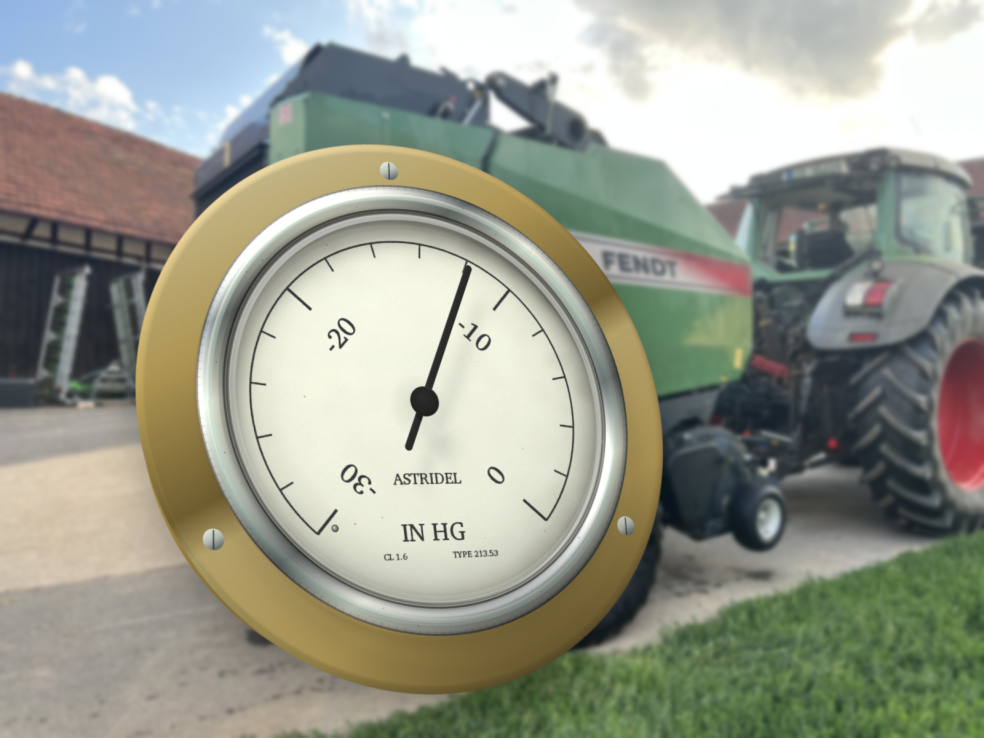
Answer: -12 (inHg)
